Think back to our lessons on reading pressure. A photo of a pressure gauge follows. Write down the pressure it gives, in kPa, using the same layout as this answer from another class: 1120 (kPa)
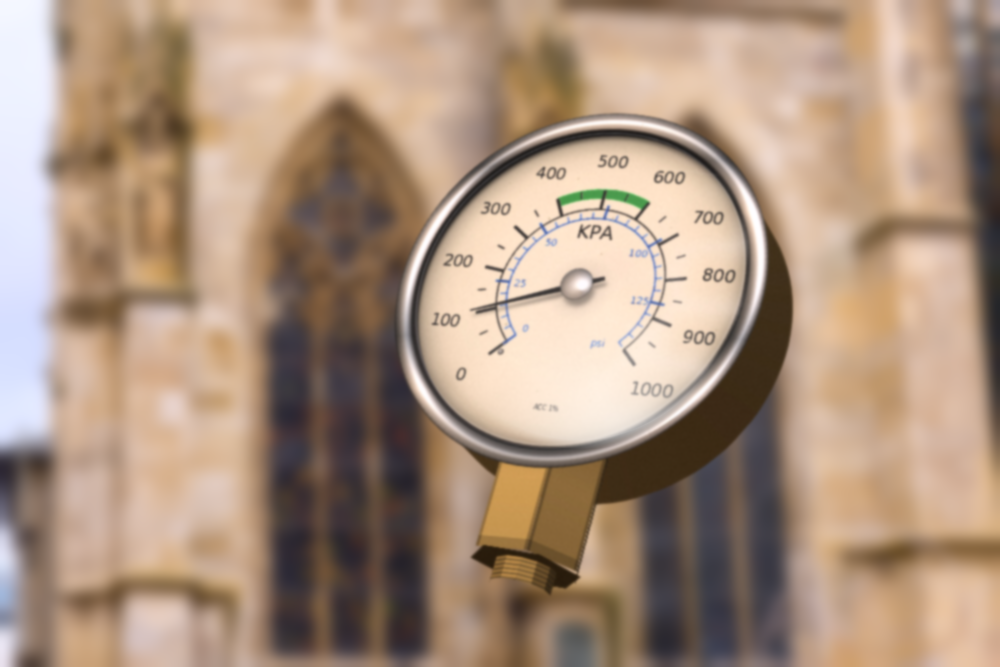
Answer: 100 (kPa)
